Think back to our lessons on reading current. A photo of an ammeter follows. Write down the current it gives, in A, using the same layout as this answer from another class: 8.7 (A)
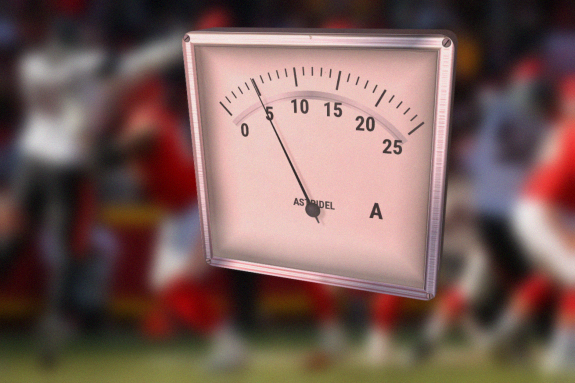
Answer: 5 (A)
